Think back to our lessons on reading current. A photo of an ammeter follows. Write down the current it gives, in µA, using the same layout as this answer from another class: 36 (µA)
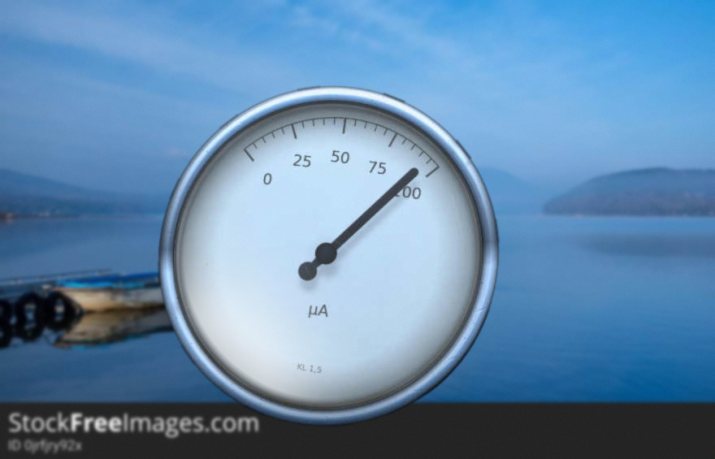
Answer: 95 (µA)
